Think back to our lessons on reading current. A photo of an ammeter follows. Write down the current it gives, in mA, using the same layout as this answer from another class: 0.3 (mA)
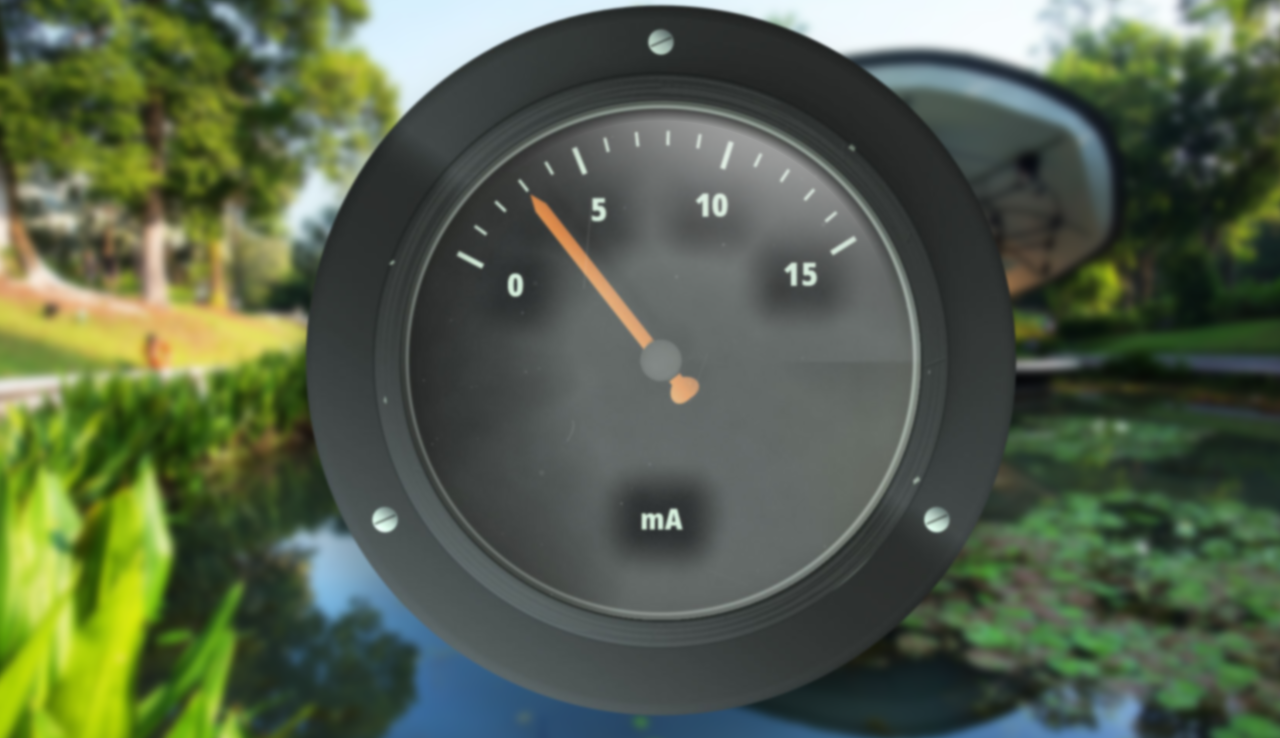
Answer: 3 (mA)
